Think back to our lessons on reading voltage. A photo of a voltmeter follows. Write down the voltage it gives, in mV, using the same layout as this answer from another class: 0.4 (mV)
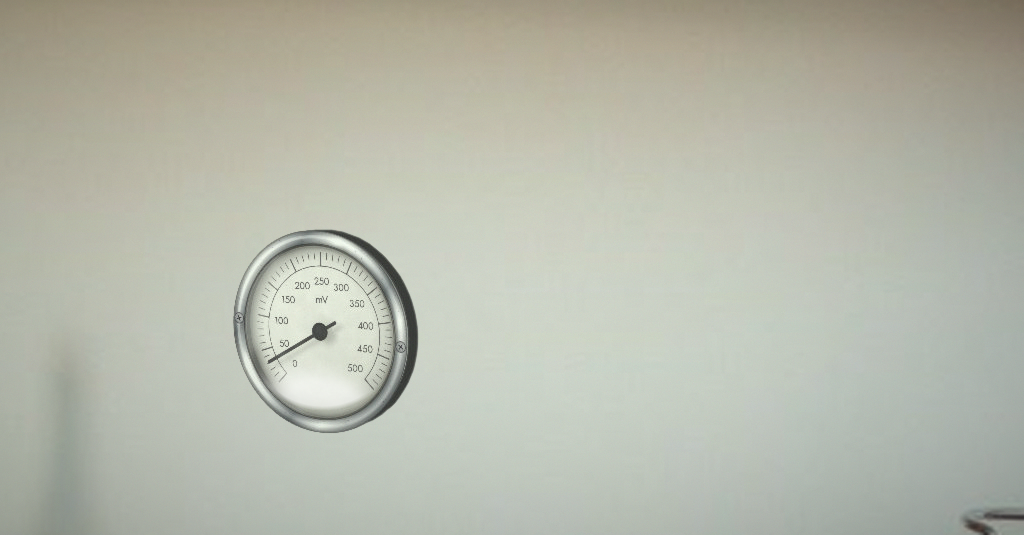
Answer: 30 (mV)
